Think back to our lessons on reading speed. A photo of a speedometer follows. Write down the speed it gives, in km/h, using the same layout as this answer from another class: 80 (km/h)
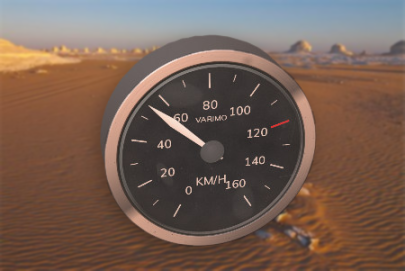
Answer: 55 (km/h)
